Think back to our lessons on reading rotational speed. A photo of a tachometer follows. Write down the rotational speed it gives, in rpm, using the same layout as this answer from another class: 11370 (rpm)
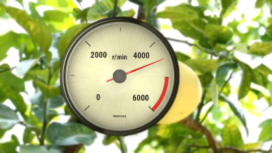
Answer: 4500 (rpm)
